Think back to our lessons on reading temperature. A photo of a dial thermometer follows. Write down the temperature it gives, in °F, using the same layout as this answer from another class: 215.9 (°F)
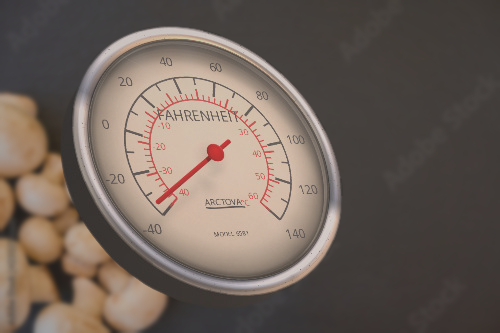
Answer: -35 (°F)
